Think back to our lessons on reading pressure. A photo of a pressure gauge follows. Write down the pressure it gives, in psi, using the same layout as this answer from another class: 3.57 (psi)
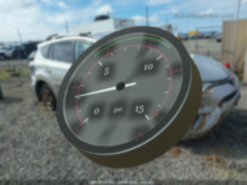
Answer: 2 (psi)
